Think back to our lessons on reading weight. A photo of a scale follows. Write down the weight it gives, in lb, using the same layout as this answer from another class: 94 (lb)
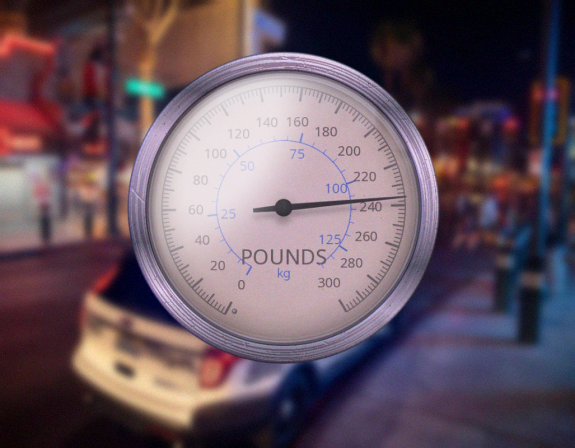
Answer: 236 (lb)
